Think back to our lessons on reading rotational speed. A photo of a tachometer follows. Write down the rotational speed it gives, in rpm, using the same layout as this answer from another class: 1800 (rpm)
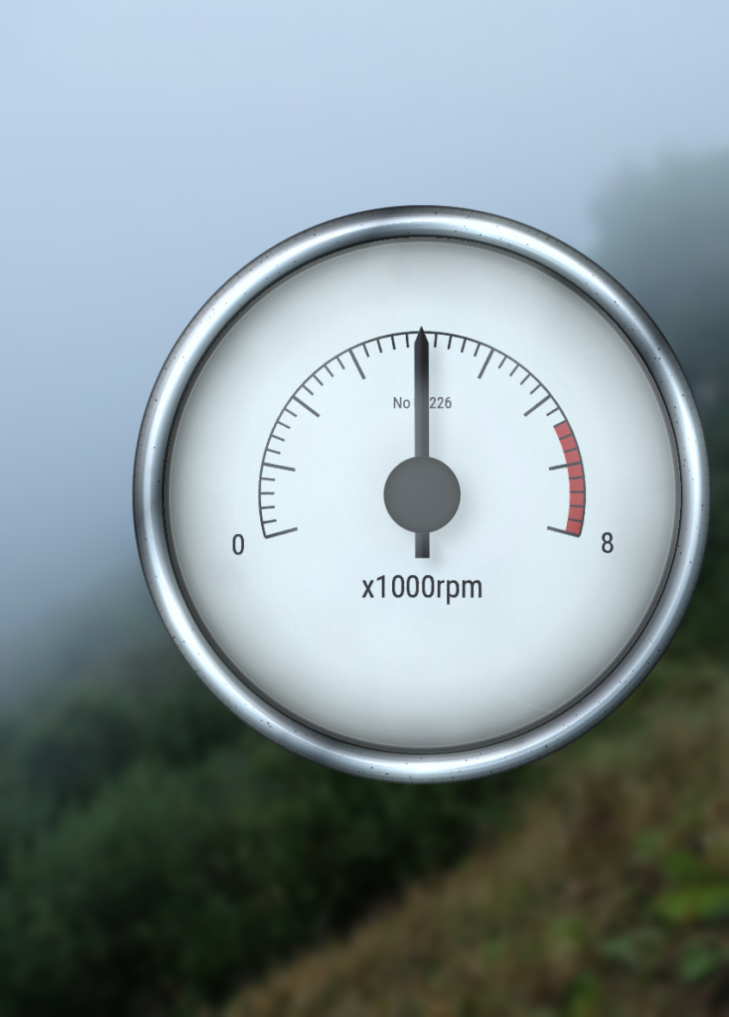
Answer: 4000 (rpm)
